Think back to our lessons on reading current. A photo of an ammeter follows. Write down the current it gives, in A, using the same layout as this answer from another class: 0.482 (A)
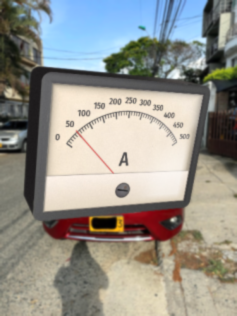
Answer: 50 (A)
